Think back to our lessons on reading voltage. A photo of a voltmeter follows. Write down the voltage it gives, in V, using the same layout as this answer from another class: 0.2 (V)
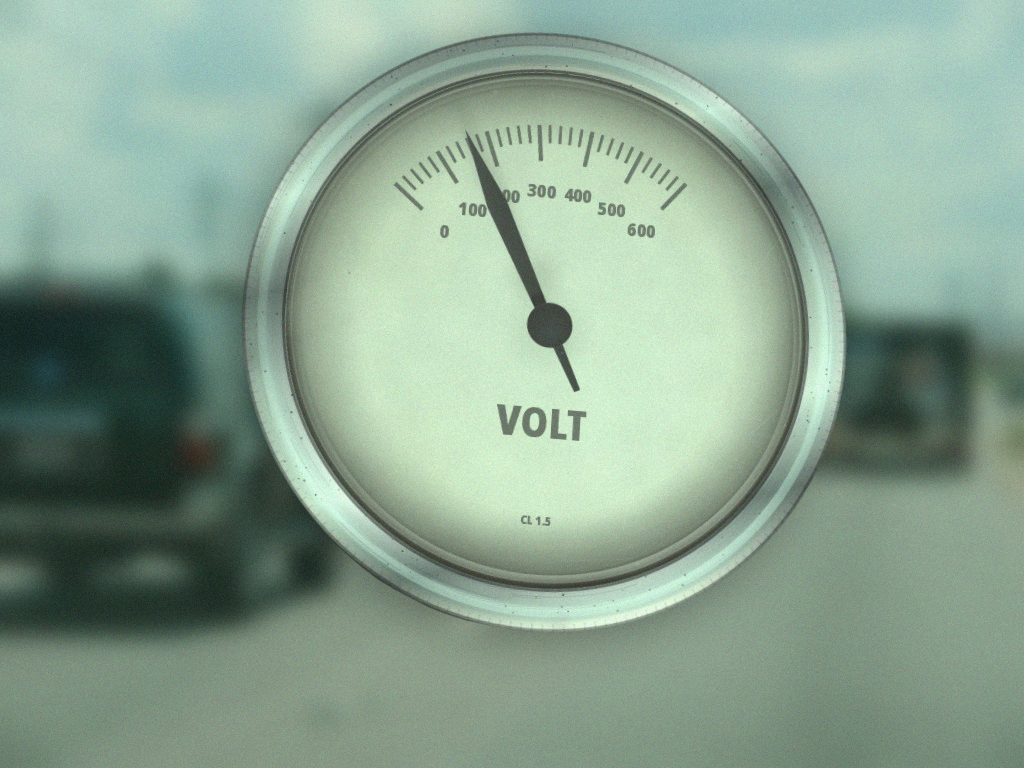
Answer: 160 (V)
